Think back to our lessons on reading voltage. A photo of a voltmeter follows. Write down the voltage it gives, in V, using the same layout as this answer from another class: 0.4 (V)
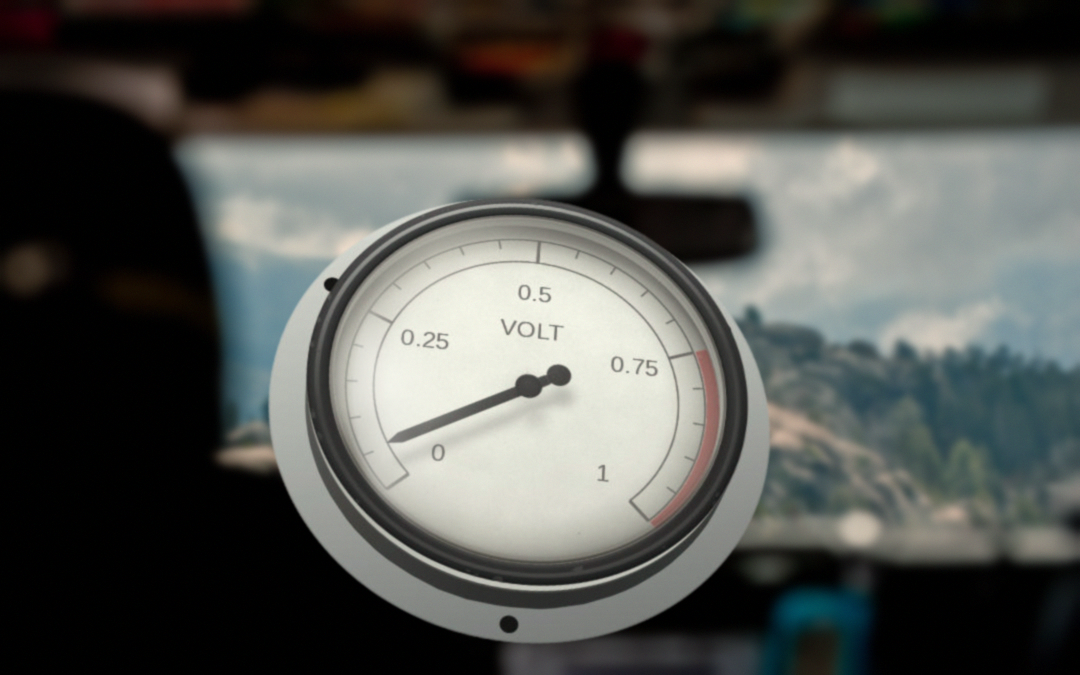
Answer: 0.05 (V)
